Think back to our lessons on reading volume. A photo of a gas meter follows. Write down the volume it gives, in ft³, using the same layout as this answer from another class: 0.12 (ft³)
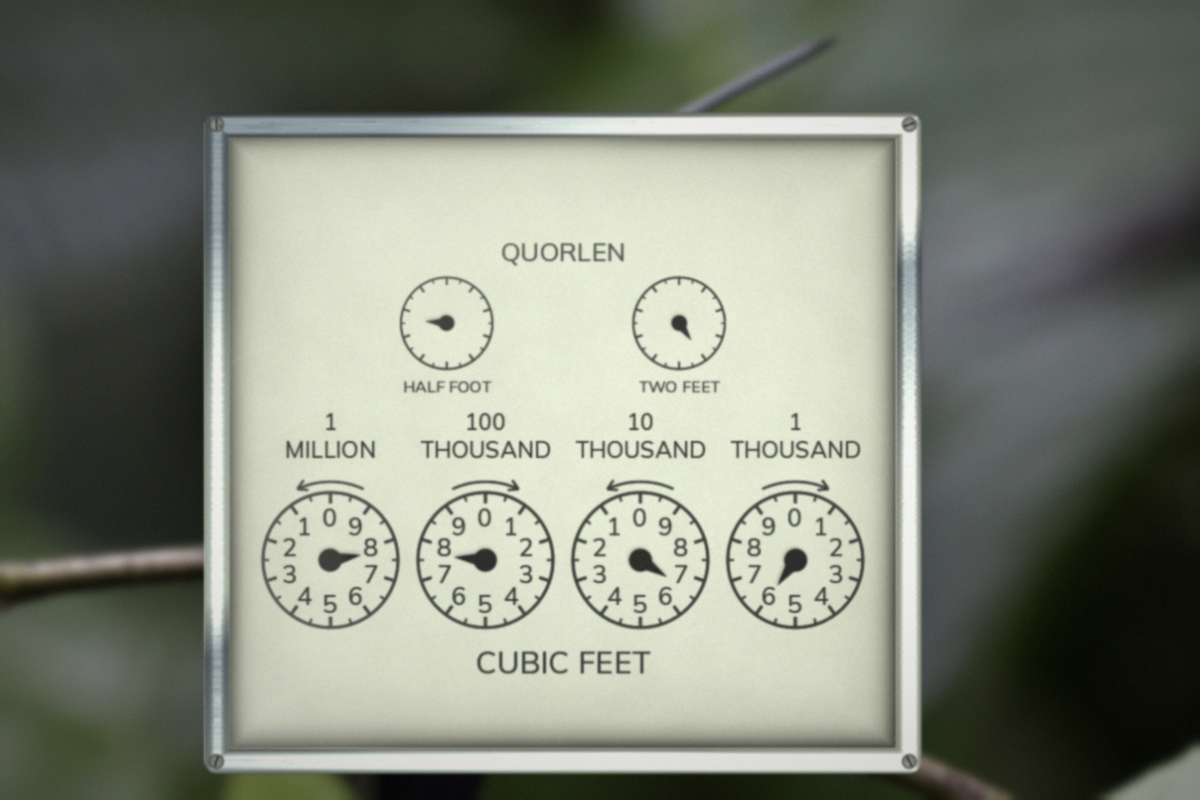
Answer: 776600 (ft³)
